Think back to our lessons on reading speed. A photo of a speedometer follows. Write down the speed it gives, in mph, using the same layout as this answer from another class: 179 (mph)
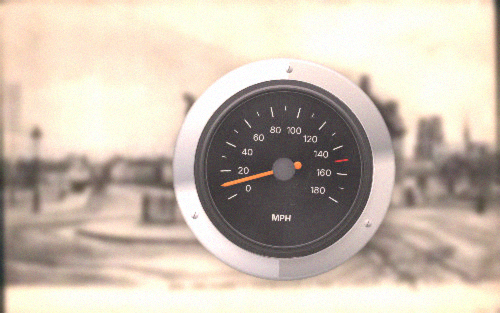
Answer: 10 (mph)
